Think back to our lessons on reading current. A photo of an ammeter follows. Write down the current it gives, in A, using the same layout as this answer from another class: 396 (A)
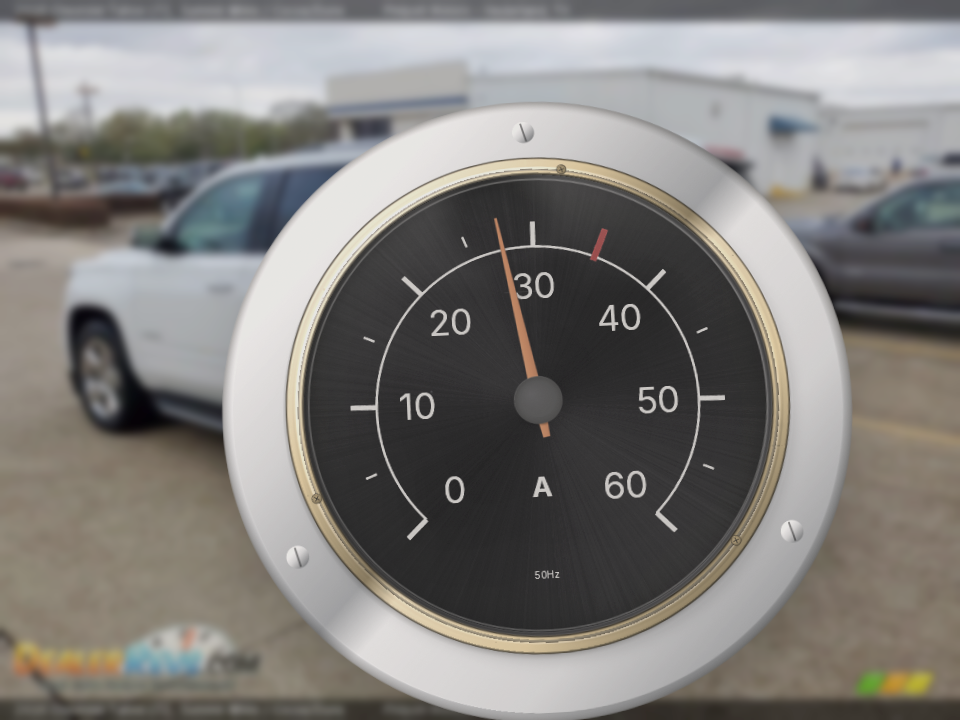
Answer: 27.5 (A)
